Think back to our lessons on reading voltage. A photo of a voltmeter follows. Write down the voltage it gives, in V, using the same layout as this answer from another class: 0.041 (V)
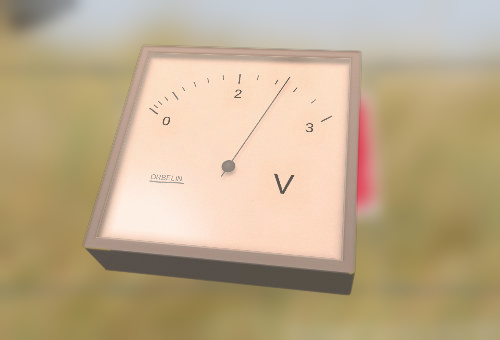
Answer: 2.5 (V)
